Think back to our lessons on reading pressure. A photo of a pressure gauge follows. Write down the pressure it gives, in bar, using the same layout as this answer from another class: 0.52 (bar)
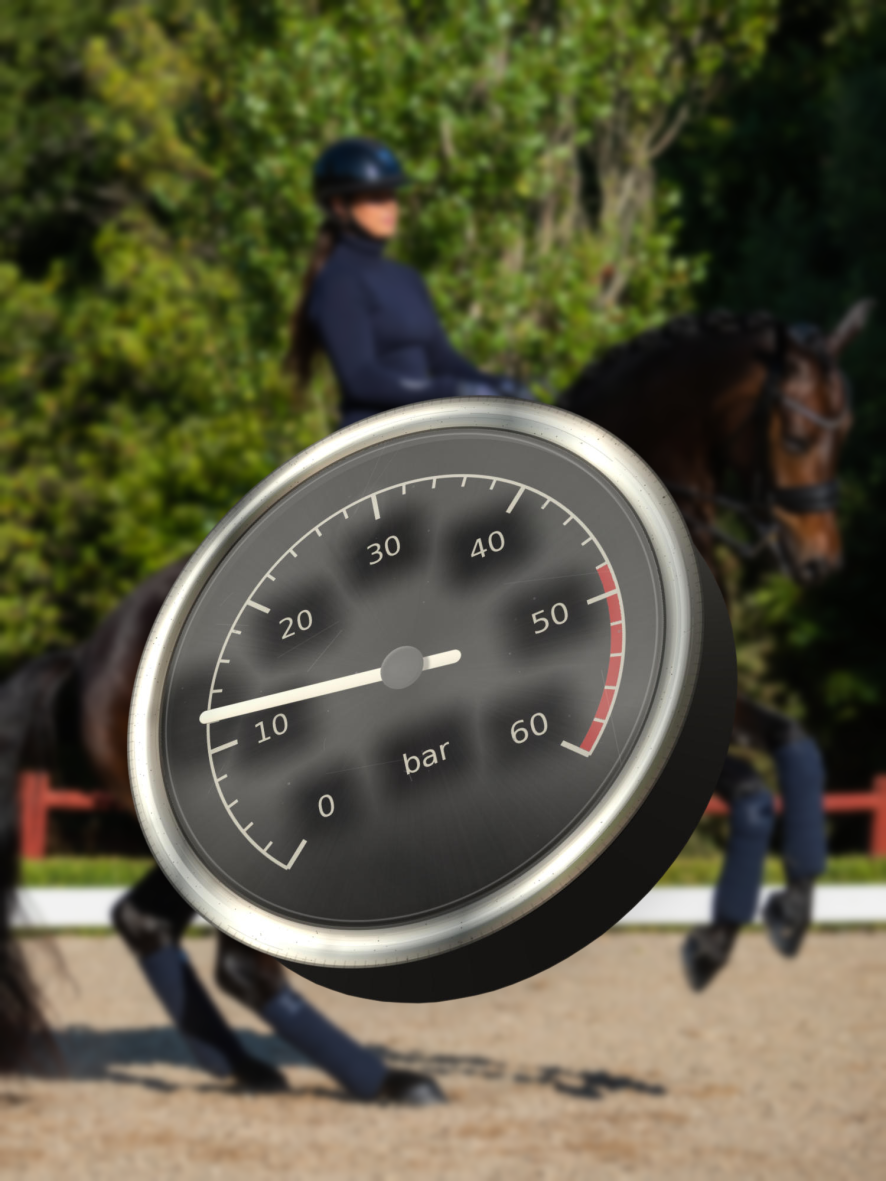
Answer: 12 (bar)
